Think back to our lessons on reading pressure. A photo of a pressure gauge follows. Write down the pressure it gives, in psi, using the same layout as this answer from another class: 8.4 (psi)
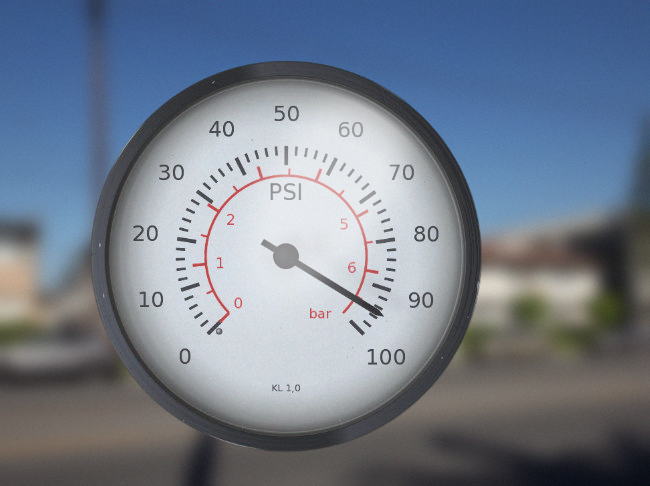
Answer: 95 (psi)
